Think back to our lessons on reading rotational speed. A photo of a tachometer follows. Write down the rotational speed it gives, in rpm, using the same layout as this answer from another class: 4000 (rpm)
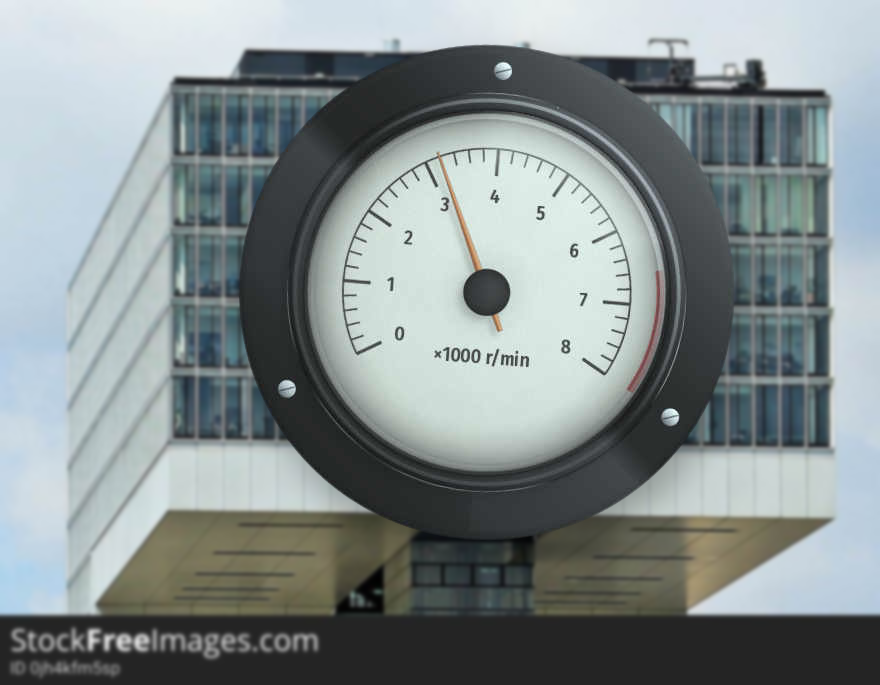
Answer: 3200 (rpm)
